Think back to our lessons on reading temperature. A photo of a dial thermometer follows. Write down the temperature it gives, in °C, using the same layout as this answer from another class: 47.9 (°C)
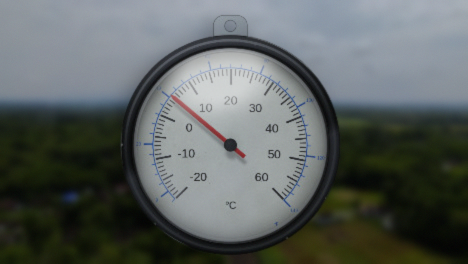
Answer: 5 (°C)
